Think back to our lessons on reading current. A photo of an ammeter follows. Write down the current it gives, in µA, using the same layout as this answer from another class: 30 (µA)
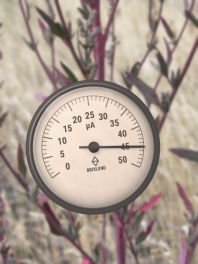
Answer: 45 (µA)
